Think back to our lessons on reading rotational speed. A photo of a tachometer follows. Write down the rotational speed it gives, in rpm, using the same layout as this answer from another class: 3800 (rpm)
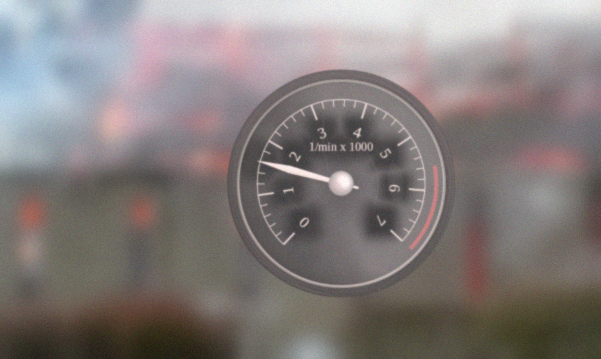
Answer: 1600 (rpm)
